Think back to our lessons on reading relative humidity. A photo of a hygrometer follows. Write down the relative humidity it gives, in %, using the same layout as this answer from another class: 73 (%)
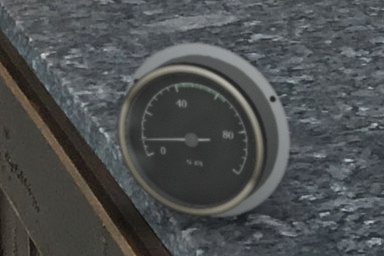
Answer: 8 (%)
